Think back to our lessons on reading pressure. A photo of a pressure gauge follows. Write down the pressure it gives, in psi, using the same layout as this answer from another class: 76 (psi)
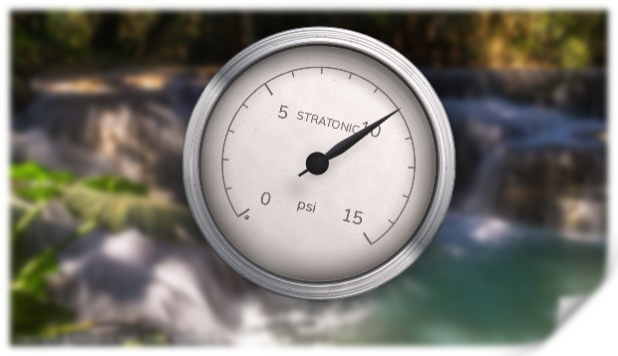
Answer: 10 (psi)
